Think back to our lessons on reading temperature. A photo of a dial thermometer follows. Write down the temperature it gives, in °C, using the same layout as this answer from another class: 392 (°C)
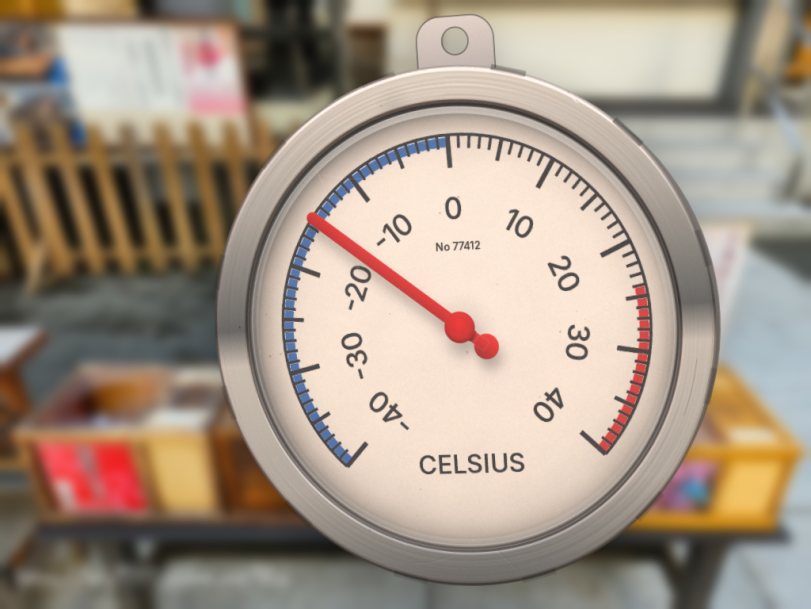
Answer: -15 (°C)
